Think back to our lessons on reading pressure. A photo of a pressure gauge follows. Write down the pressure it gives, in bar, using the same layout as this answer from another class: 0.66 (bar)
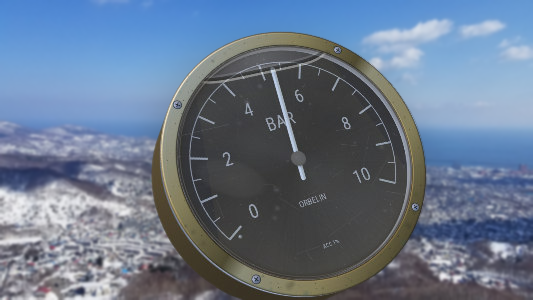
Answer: 5.25 (bar)
